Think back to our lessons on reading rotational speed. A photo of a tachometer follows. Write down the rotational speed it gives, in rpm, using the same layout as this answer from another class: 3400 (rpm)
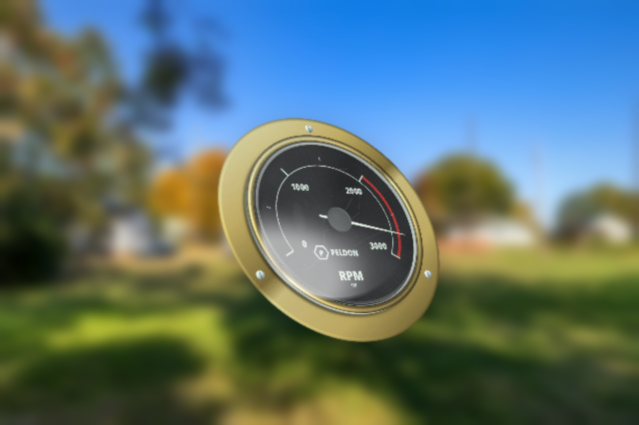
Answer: 2750 (rpm)
